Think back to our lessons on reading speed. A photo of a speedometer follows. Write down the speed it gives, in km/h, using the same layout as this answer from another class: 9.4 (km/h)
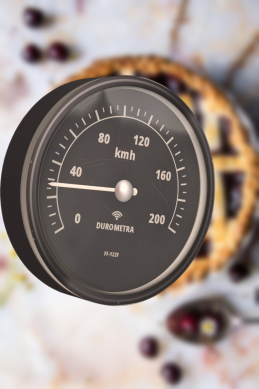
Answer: 27.5 (km/h)
